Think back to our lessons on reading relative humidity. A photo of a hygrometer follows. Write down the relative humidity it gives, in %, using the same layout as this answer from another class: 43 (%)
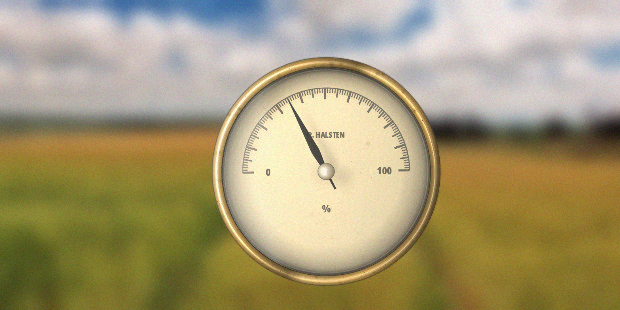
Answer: 35 (%)
